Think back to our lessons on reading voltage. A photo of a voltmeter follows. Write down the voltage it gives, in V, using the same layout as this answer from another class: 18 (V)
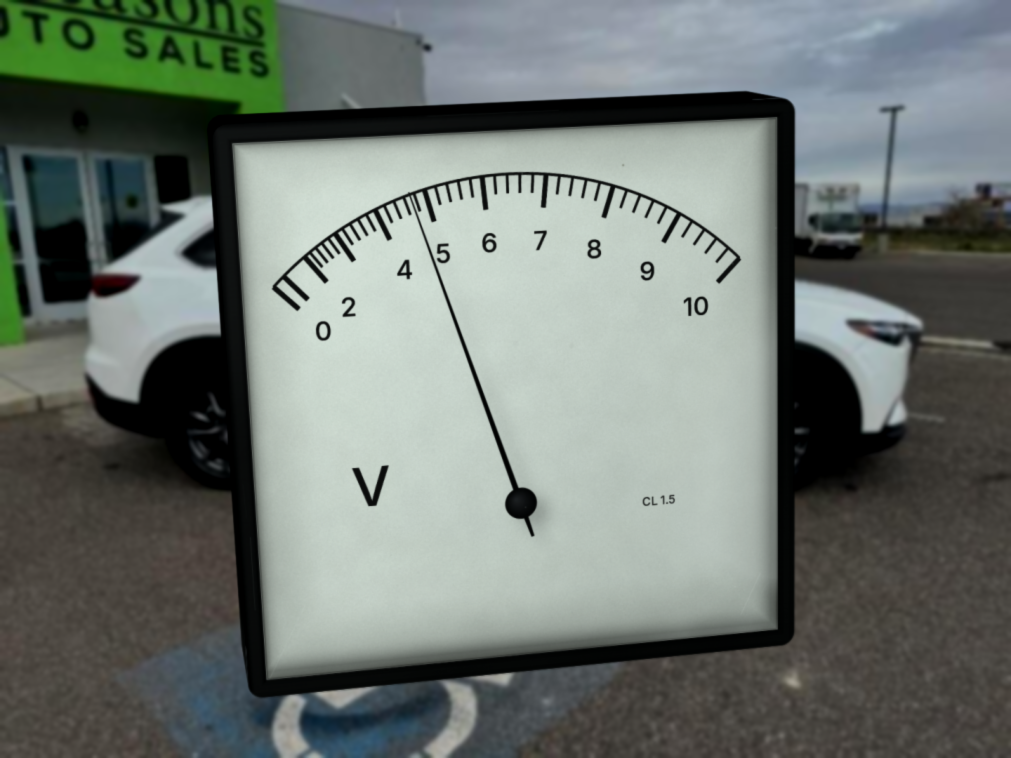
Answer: 4.7 (V)
